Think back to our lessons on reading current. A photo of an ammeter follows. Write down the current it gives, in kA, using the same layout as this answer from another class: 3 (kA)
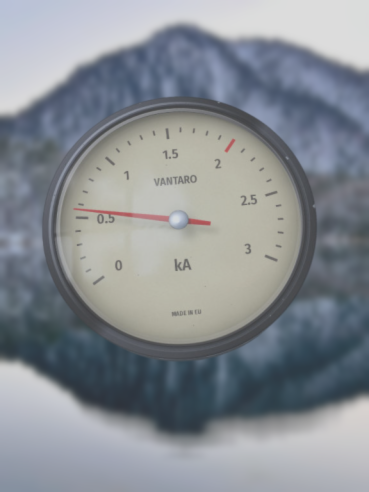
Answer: 0.55 (kA)
